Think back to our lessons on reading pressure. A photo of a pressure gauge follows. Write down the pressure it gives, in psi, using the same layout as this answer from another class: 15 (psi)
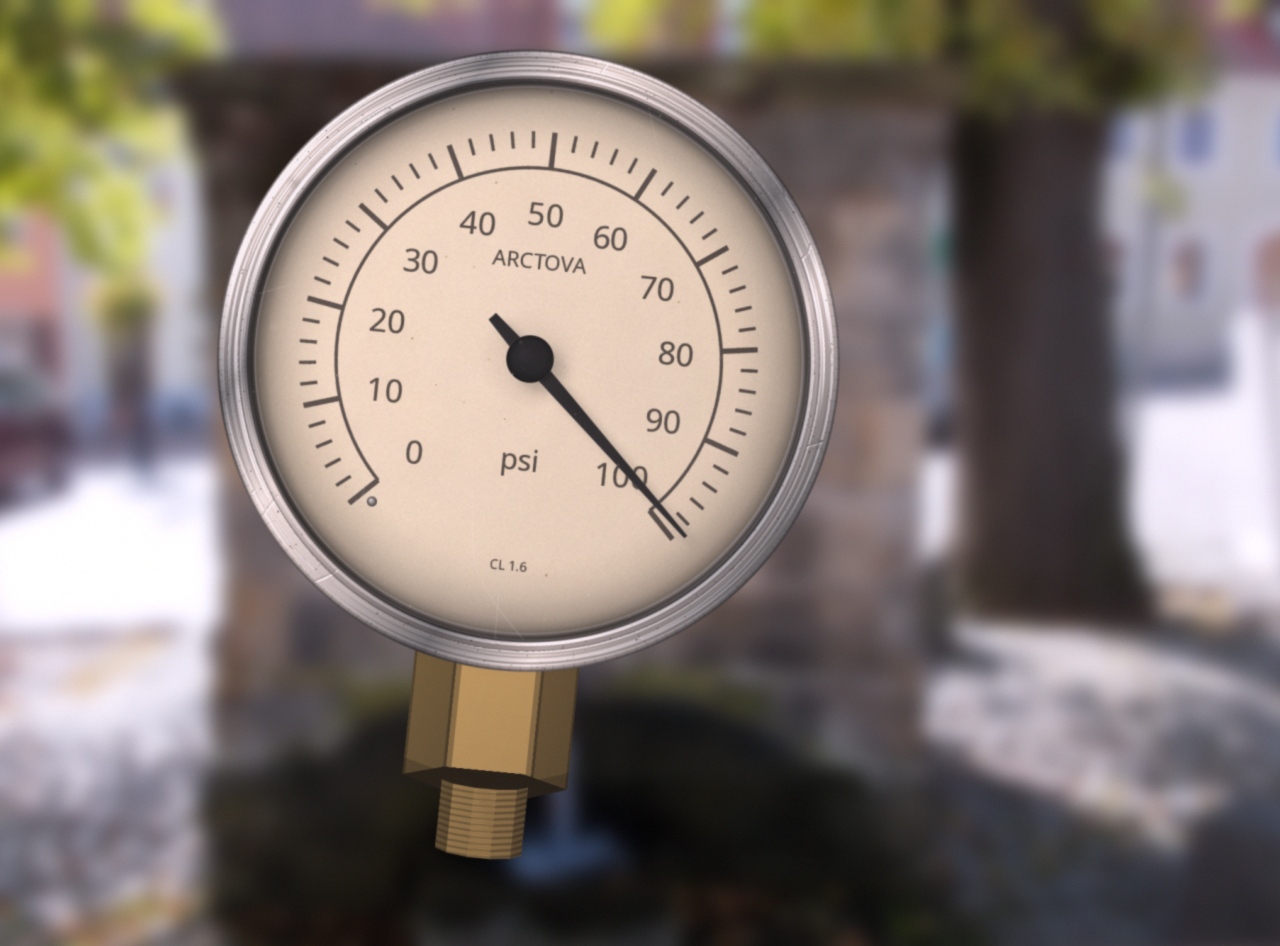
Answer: 99 (psi)
